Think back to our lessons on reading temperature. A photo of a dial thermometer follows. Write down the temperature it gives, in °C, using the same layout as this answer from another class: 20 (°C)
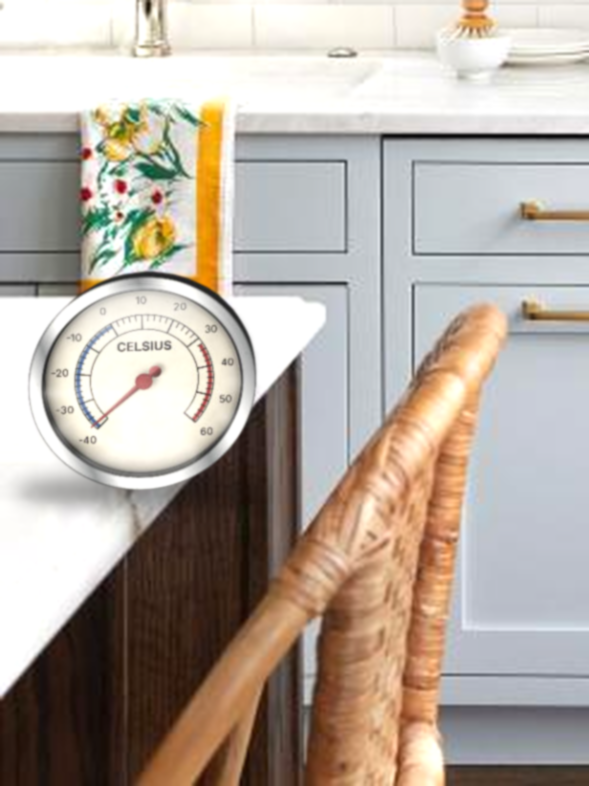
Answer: -38 (°C)
